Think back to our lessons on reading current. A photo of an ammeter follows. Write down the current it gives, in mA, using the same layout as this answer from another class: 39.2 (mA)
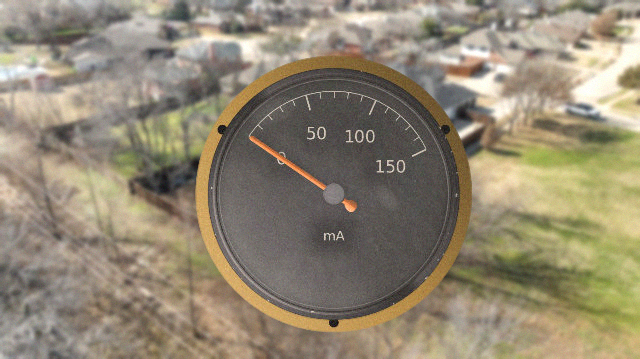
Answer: 0 (mA)
